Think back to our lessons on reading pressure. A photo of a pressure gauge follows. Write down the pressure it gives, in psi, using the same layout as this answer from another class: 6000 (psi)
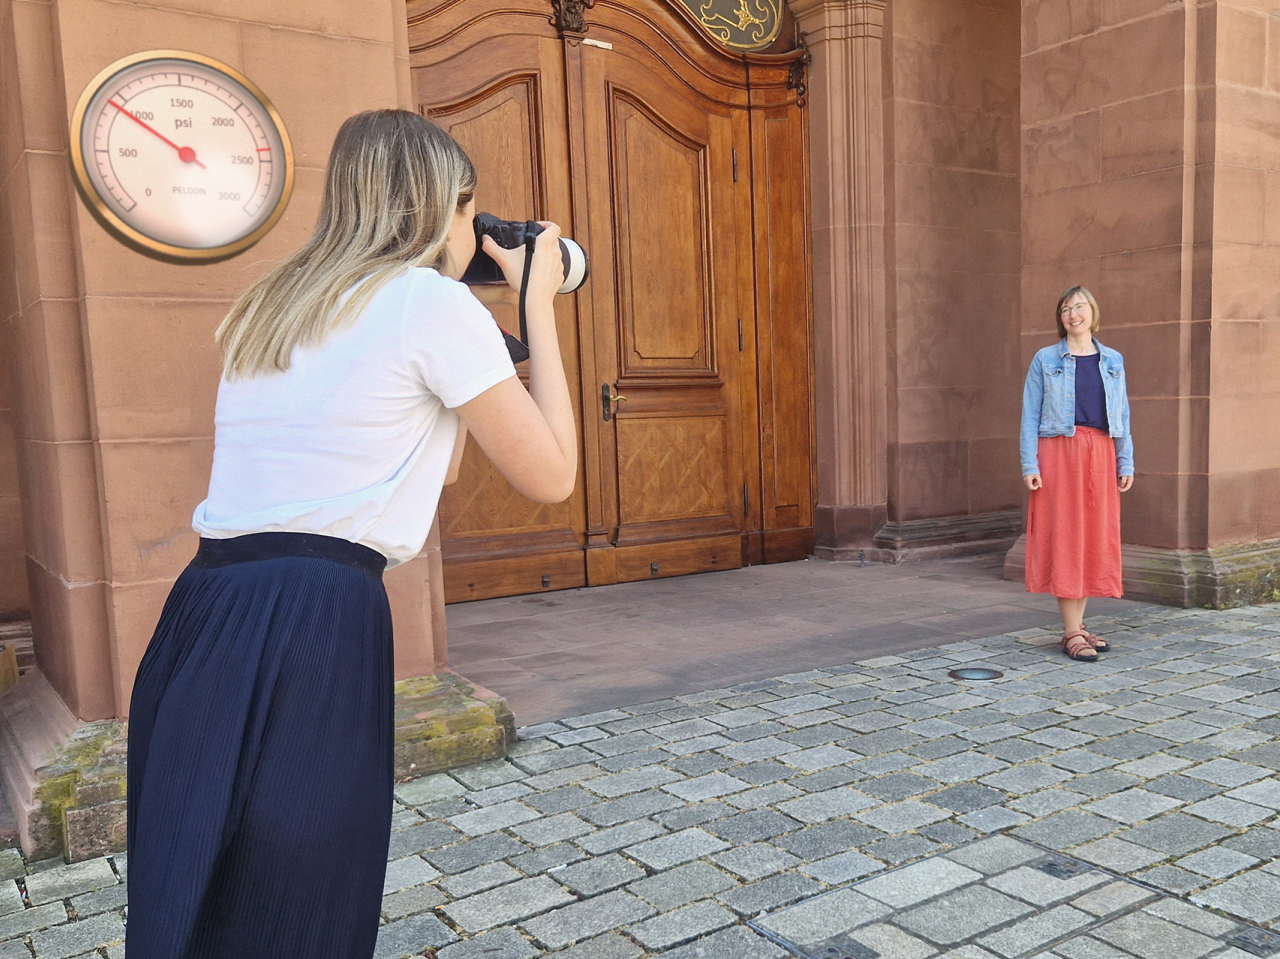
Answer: 900 (psi)
